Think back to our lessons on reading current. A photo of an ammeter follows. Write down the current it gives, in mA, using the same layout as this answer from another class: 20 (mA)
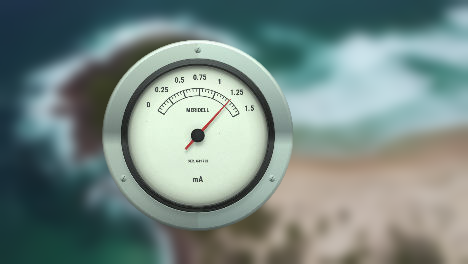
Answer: 1.25 (mA)
